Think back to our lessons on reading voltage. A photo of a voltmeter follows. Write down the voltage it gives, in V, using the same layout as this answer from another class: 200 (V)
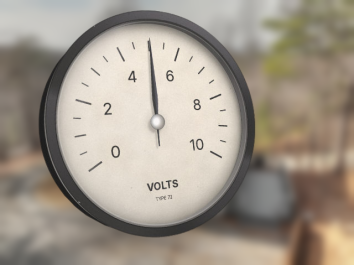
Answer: 5 (V)
